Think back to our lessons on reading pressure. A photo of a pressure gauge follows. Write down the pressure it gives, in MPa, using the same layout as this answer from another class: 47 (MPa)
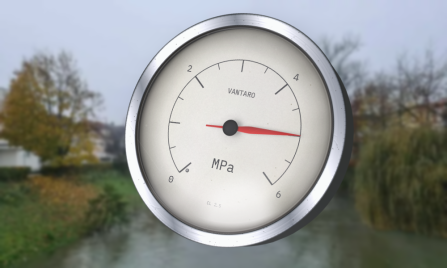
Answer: 5 (MPa)
